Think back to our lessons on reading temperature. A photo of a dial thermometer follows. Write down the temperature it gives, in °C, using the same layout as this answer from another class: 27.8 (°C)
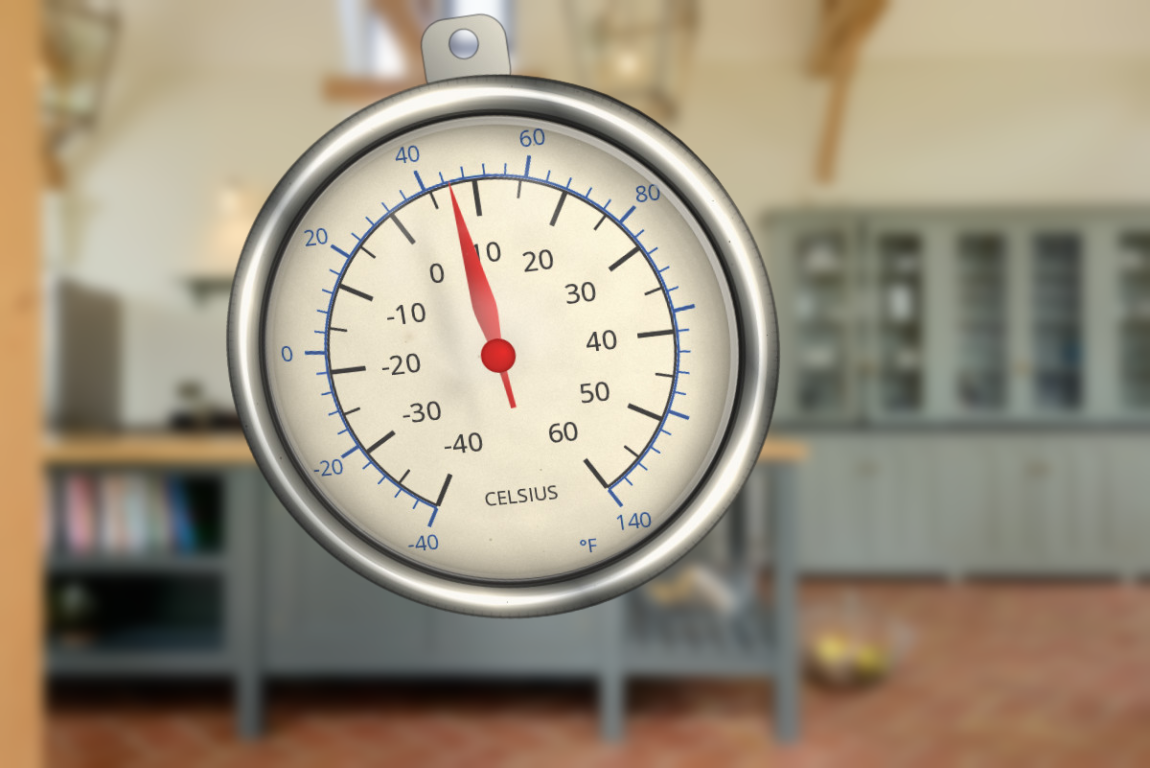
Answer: 7.5 (°C)
